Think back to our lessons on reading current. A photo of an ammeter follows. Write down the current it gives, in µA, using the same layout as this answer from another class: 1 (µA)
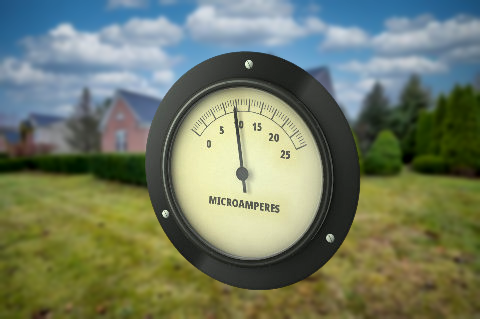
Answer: 10 (µA)
